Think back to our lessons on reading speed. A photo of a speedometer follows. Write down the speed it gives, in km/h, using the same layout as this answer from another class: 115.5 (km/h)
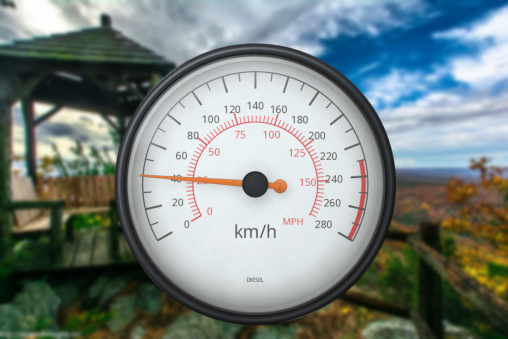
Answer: 40 (km/h)
